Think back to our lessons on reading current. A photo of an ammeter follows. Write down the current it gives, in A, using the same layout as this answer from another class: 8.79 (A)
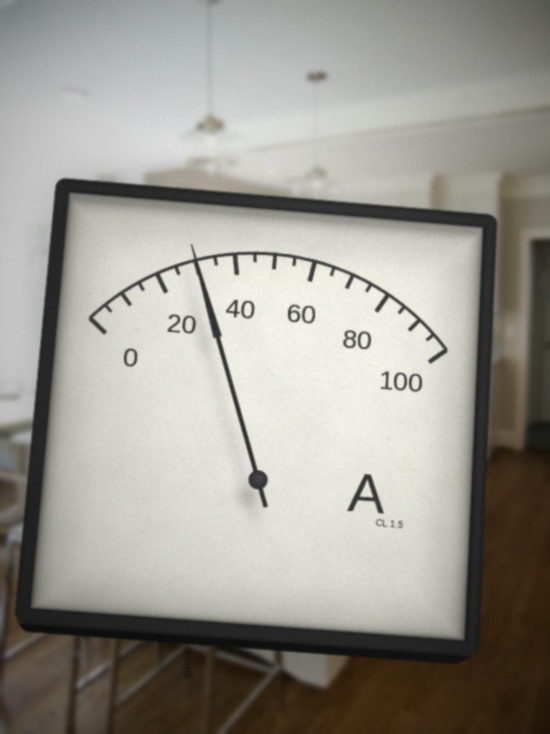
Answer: 30 (A)
